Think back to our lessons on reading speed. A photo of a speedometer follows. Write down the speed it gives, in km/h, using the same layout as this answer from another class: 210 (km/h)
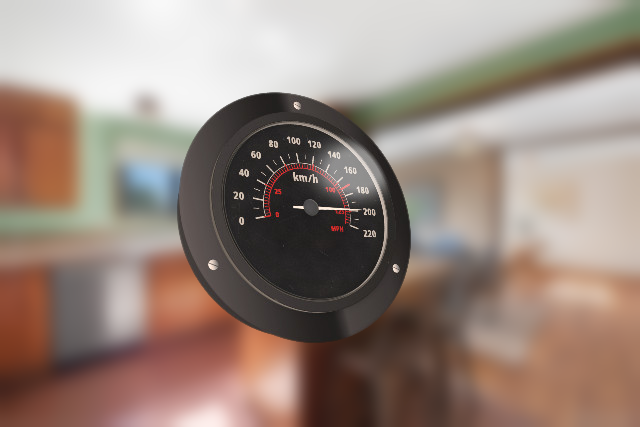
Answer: 200 (km/h)
